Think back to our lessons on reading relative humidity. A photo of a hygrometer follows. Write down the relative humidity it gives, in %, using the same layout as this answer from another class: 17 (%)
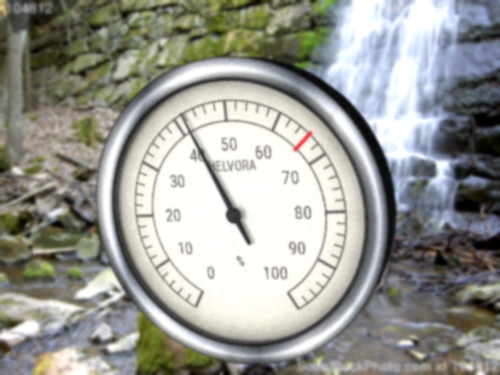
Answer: 42 (%)
